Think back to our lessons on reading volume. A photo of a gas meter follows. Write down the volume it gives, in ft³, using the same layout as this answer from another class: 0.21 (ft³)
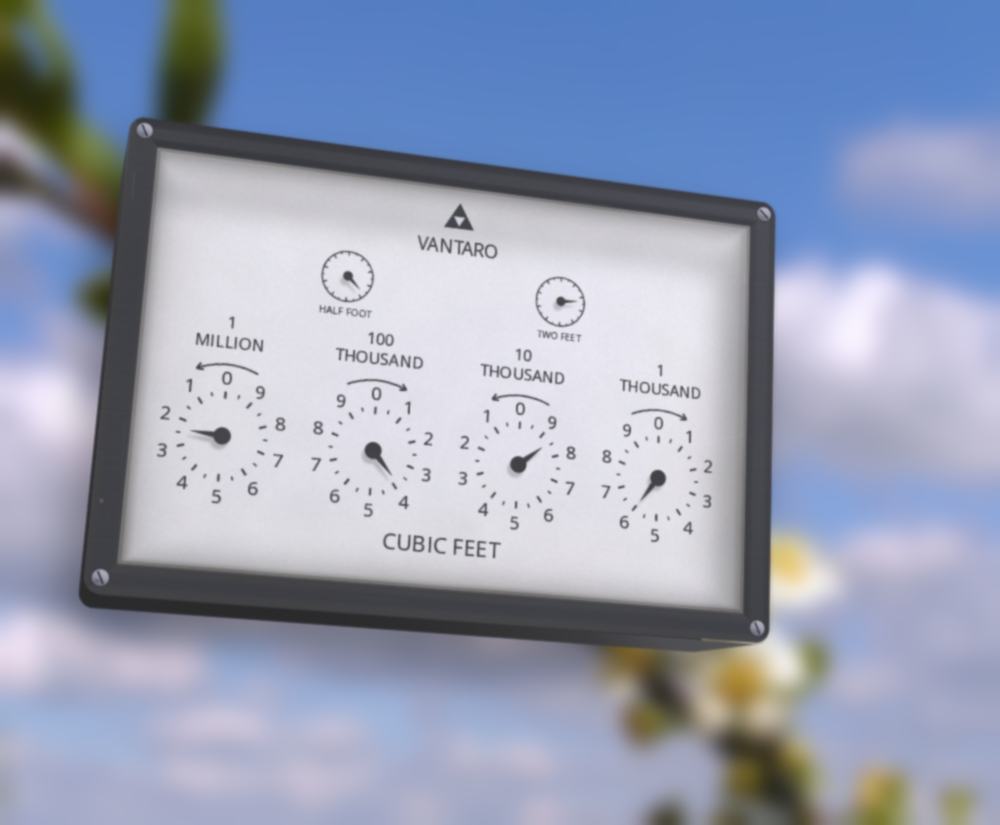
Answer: 238600 (ft³)
